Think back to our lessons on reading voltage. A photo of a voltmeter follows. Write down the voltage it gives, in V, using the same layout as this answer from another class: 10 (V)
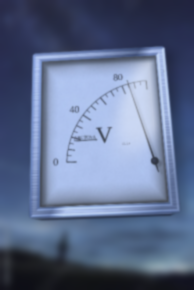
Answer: 85 (V)
